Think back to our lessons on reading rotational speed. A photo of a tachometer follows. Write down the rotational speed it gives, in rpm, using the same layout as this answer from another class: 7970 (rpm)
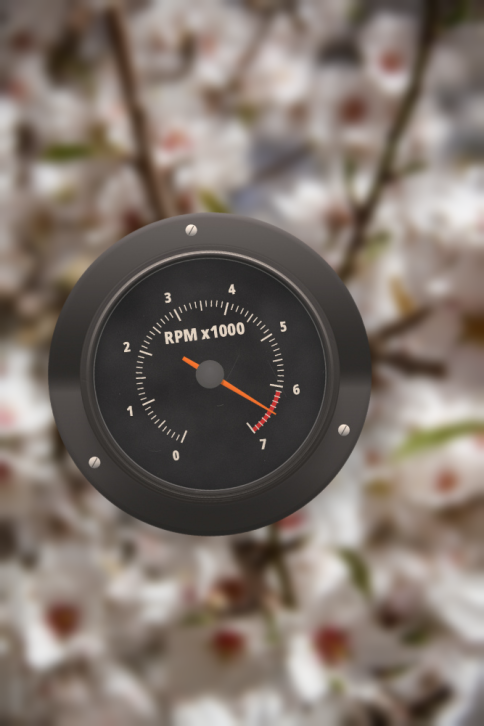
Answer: 6500 (rpm)
